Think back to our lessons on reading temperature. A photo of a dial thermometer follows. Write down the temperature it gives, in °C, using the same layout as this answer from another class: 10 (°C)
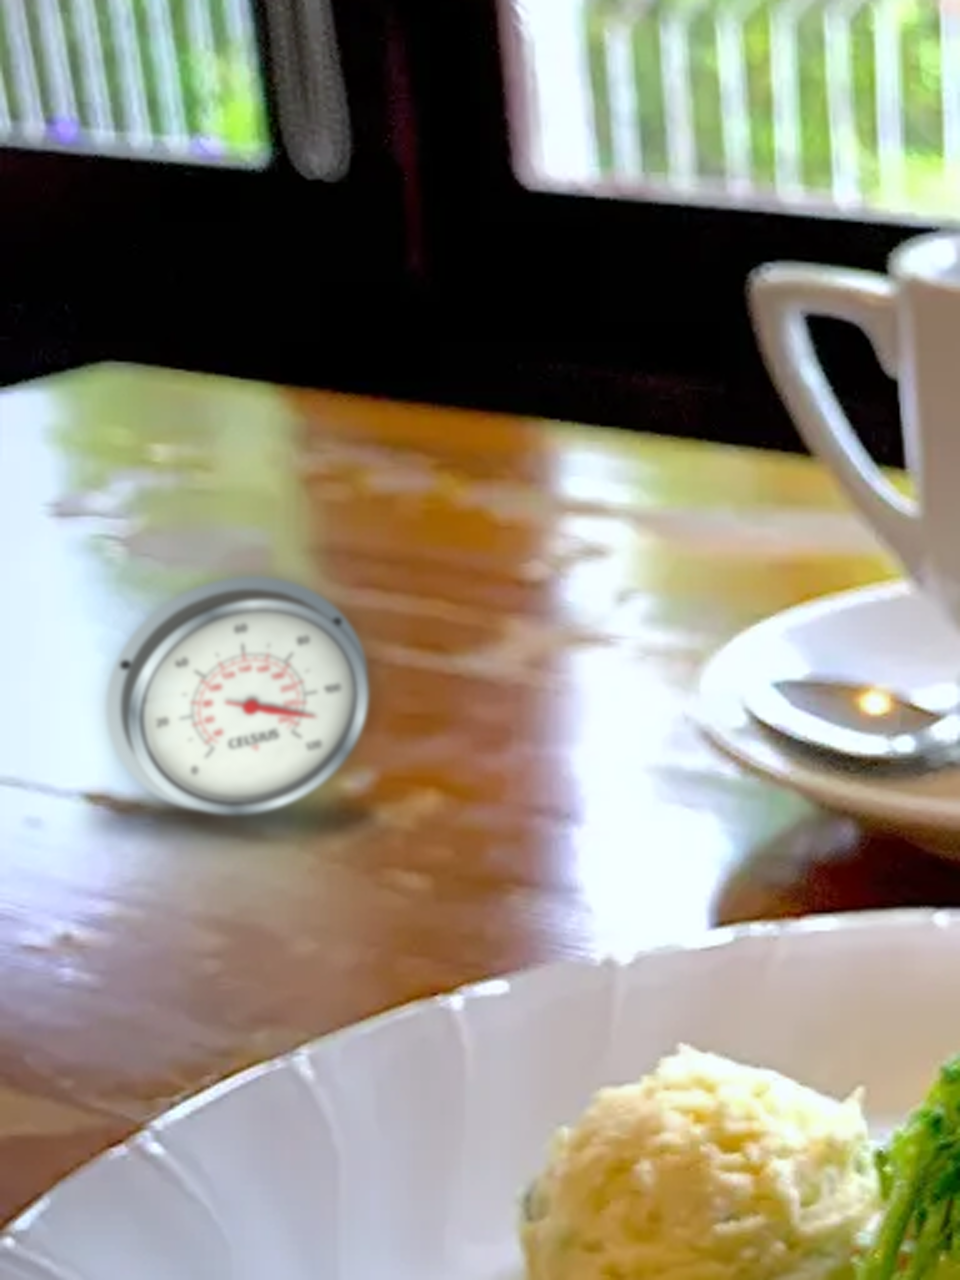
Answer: 110 (°C)
